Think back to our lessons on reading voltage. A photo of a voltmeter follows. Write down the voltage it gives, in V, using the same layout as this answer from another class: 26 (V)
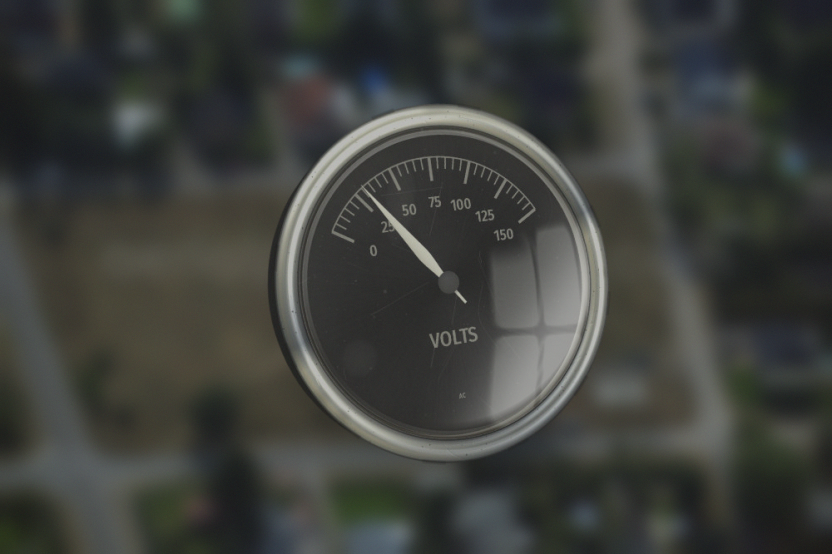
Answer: 30 (V)
